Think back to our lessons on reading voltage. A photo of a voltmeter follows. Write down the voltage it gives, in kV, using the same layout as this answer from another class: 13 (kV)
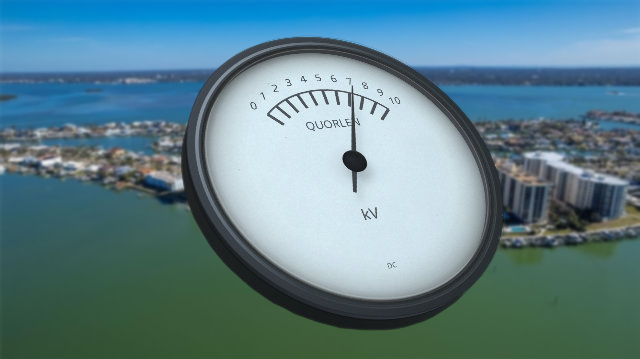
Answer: 7 (kV)
